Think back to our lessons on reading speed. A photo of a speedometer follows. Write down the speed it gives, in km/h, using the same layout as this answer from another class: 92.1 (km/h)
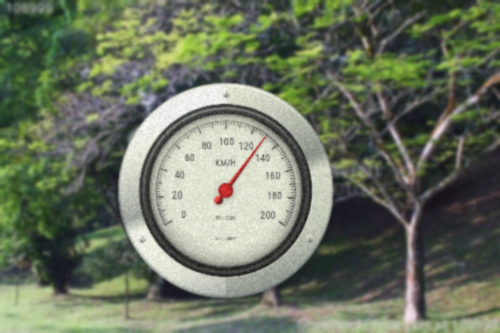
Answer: 130 (km/h)
